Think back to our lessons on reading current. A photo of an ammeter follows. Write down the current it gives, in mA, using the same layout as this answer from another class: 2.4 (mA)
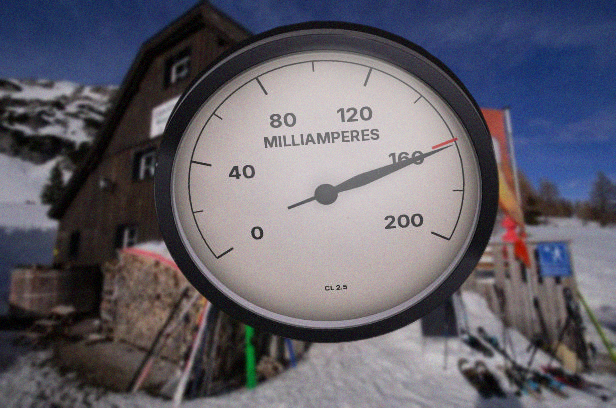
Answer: 160 (mA)
